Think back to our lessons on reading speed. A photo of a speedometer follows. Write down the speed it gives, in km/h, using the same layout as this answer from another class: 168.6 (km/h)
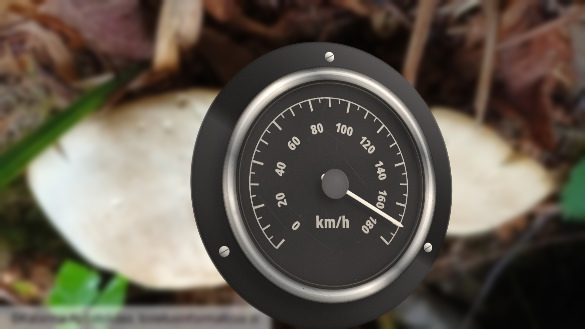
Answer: 170 (km/h)
